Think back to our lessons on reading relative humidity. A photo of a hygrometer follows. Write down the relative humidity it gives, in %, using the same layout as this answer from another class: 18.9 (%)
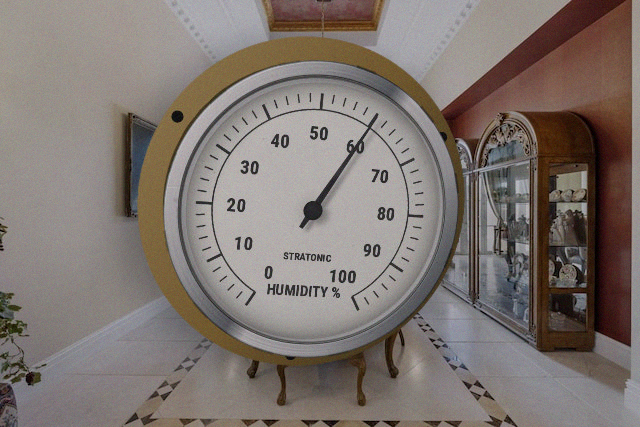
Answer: 60 (%)
